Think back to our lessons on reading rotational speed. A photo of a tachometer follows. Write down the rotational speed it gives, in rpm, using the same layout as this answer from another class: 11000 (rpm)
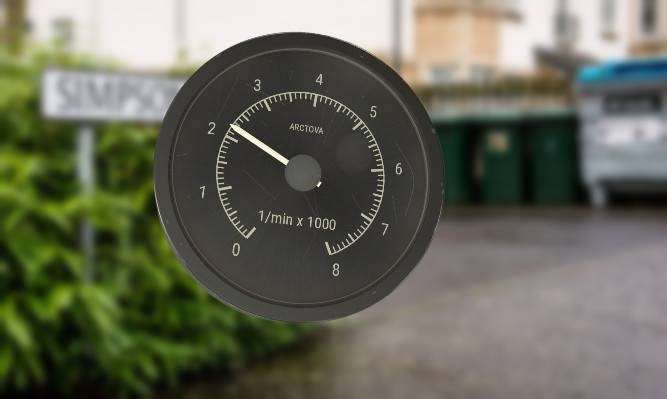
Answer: 2200 (rpm)
